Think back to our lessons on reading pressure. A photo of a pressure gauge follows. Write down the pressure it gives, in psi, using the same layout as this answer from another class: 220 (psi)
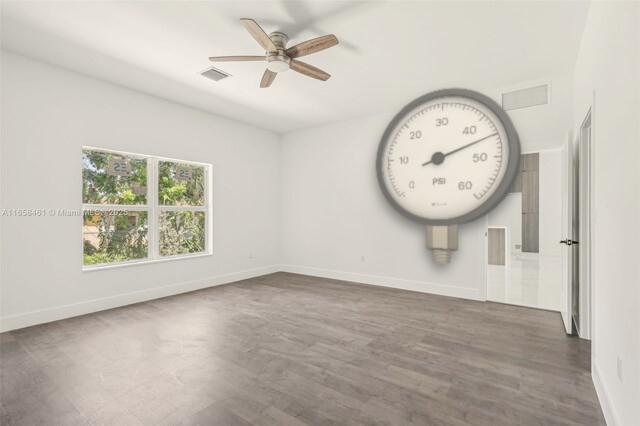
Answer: 45 (psi)
